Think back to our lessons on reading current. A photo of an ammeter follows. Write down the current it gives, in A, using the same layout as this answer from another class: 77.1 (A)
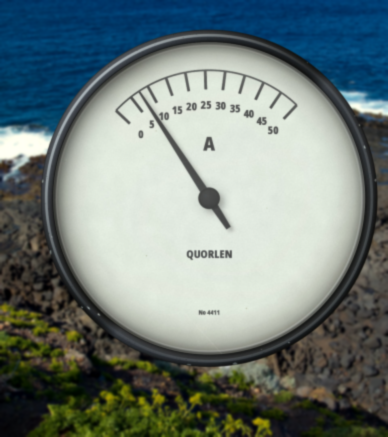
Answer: 7.5 (A)
